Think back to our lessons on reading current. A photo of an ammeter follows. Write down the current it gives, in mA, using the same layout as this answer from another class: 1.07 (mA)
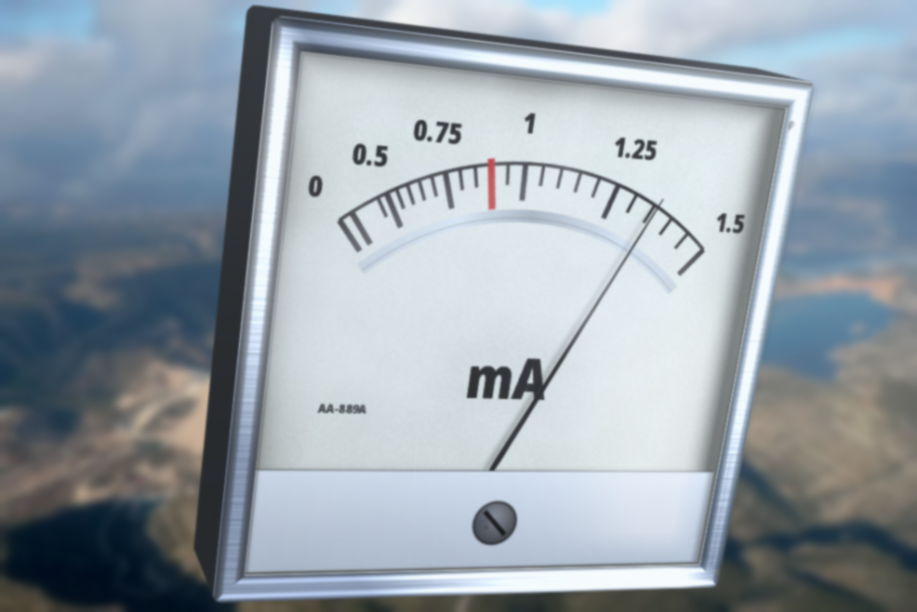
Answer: 1.35 (mA)
